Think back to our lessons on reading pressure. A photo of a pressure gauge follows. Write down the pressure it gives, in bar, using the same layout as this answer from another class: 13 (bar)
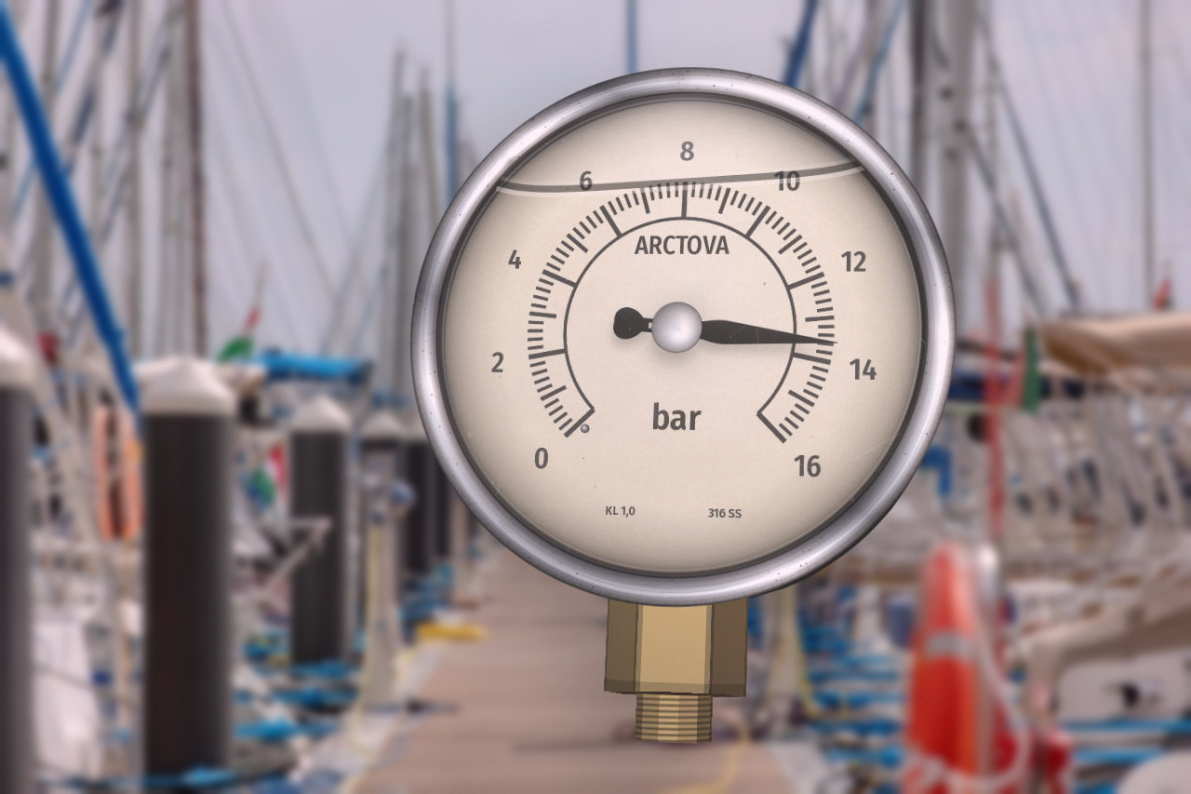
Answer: 13.6 (bar)
